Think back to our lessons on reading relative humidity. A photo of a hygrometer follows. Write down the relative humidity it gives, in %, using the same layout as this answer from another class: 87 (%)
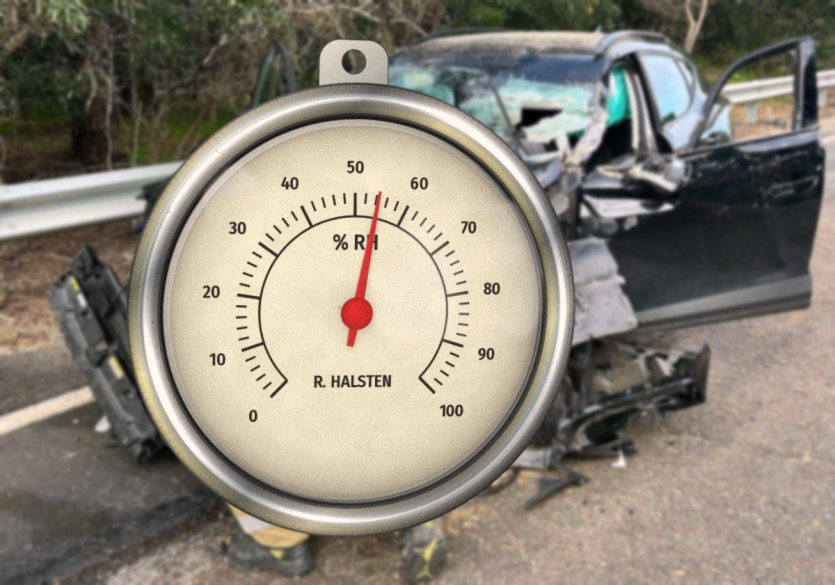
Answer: 54 (%)
